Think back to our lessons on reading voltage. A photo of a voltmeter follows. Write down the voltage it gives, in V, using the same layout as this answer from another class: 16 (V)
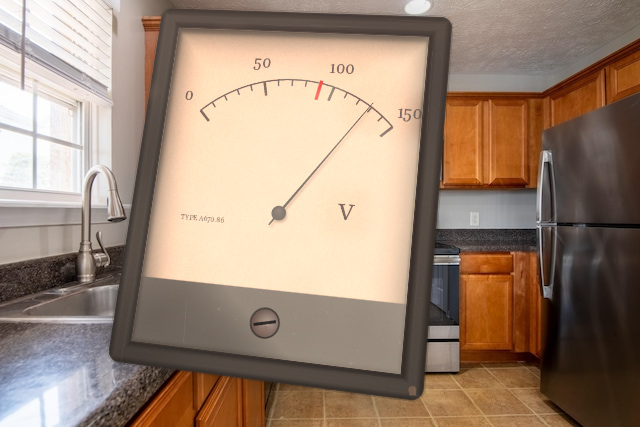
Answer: 130 (V)
